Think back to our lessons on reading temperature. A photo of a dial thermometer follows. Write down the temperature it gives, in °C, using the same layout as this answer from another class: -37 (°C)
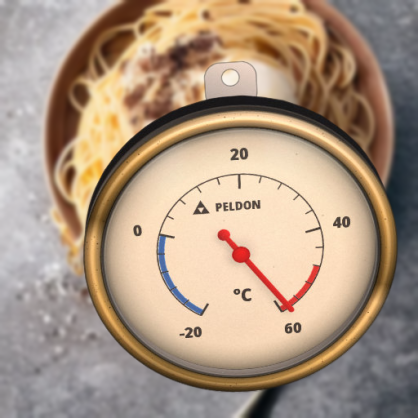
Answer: 58 (°C)
